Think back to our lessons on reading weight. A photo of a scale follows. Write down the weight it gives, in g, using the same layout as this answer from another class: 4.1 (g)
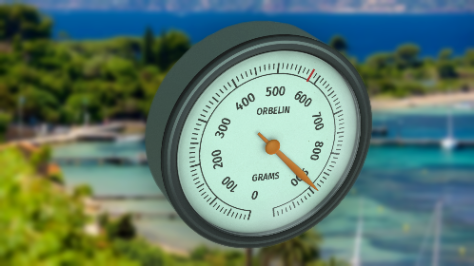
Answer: 890 (g)
